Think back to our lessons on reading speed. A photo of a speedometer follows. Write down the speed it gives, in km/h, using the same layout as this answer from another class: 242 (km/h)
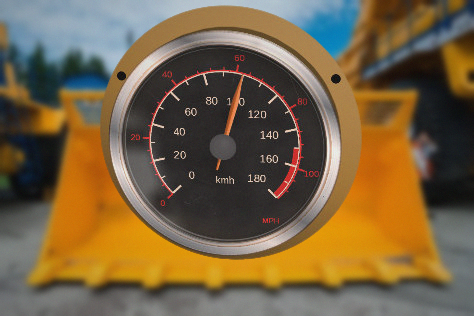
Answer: 100 (km/h)
